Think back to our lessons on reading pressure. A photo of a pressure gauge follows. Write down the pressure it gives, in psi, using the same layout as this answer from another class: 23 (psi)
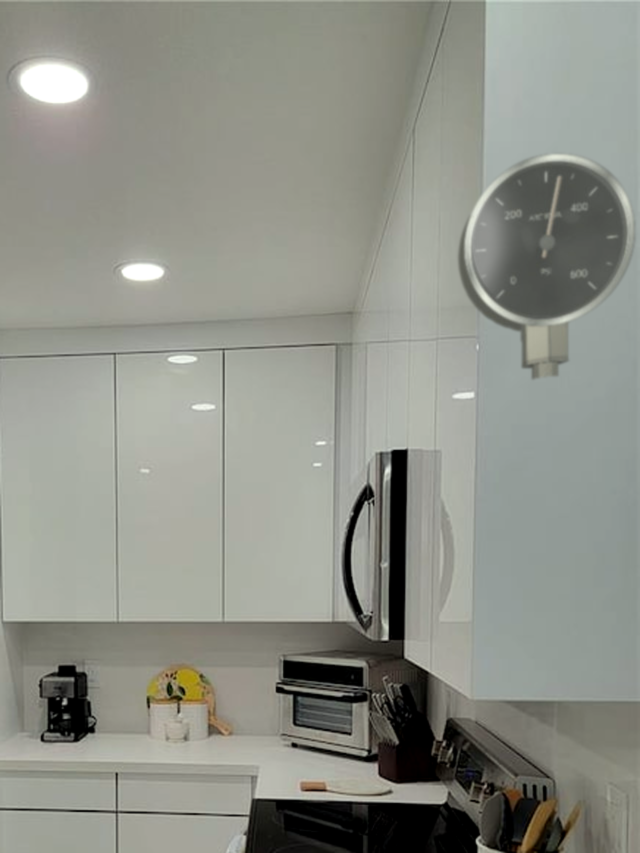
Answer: 325 (psi)
